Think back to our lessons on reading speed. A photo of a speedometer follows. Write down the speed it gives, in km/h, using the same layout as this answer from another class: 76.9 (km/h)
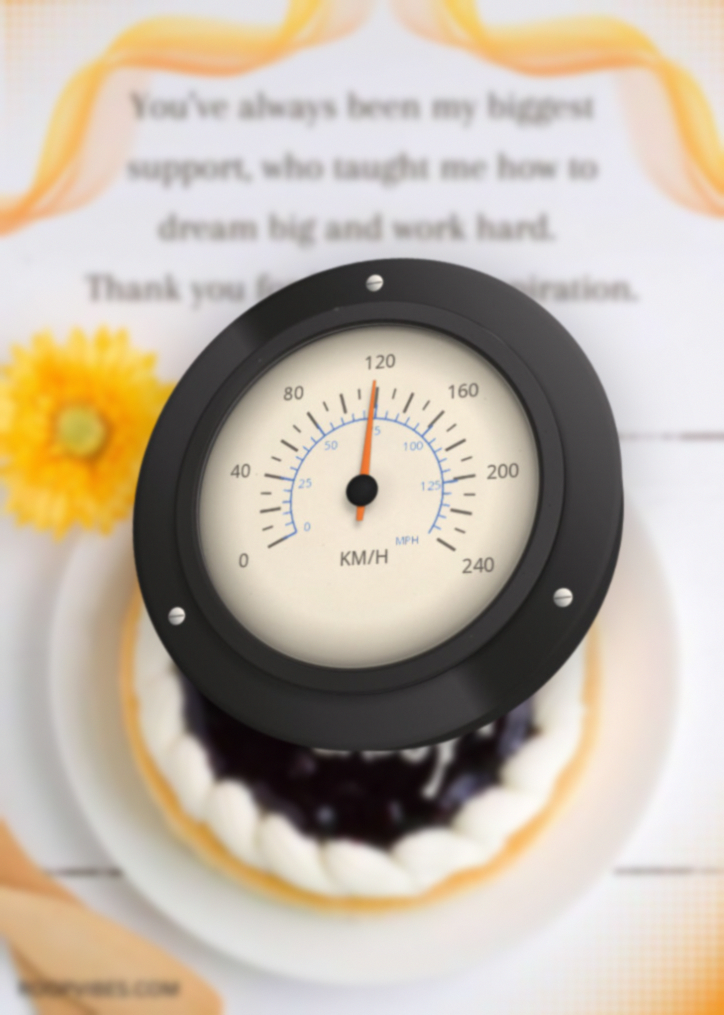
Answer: 120 (km/h)
